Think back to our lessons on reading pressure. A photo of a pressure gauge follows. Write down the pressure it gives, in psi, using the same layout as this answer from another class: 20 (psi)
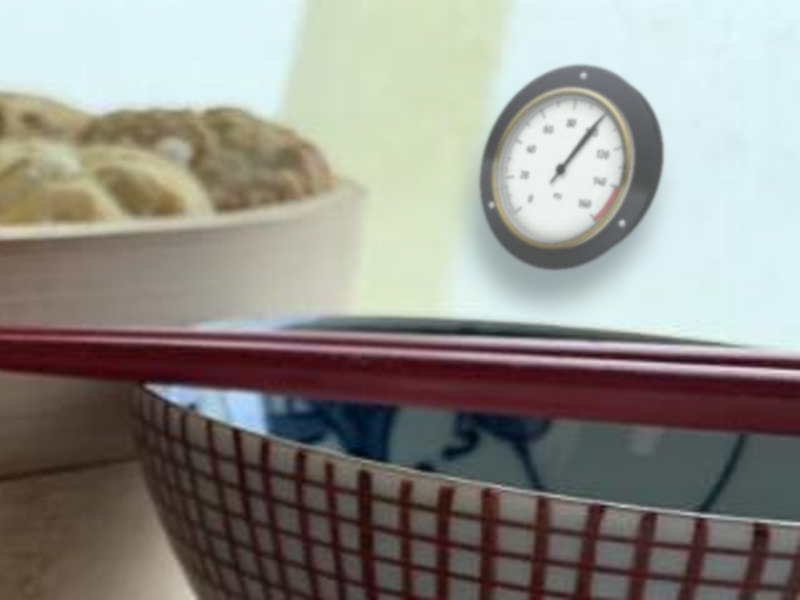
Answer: 100 (psi)
